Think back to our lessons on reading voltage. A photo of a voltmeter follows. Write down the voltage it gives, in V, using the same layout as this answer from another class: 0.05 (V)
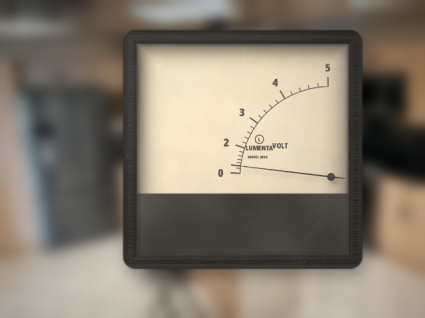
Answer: 1 (V)
